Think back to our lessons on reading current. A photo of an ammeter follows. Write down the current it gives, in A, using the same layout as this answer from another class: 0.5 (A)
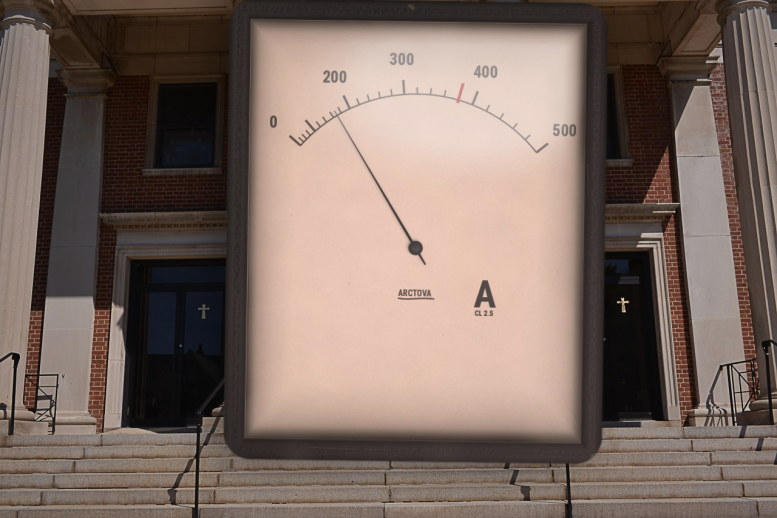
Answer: 170 (A)
